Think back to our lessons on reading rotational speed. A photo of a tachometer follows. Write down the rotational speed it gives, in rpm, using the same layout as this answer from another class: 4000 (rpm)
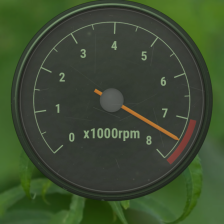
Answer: 7500 (rpm)
